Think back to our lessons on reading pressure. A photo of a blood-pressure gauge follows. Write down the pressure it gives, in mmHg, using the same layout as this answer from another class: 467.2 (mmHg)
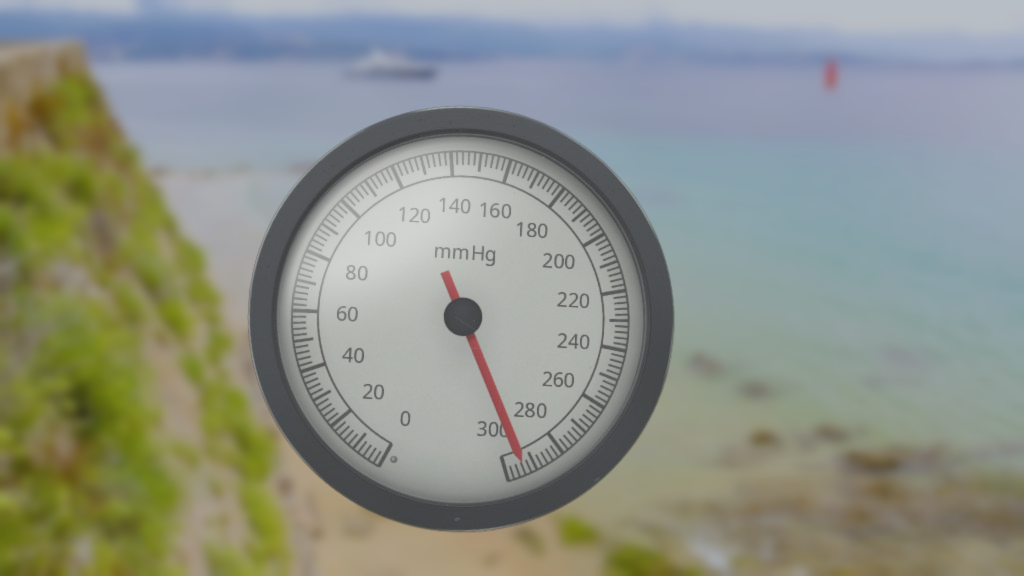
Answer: 294 (mmHg)
